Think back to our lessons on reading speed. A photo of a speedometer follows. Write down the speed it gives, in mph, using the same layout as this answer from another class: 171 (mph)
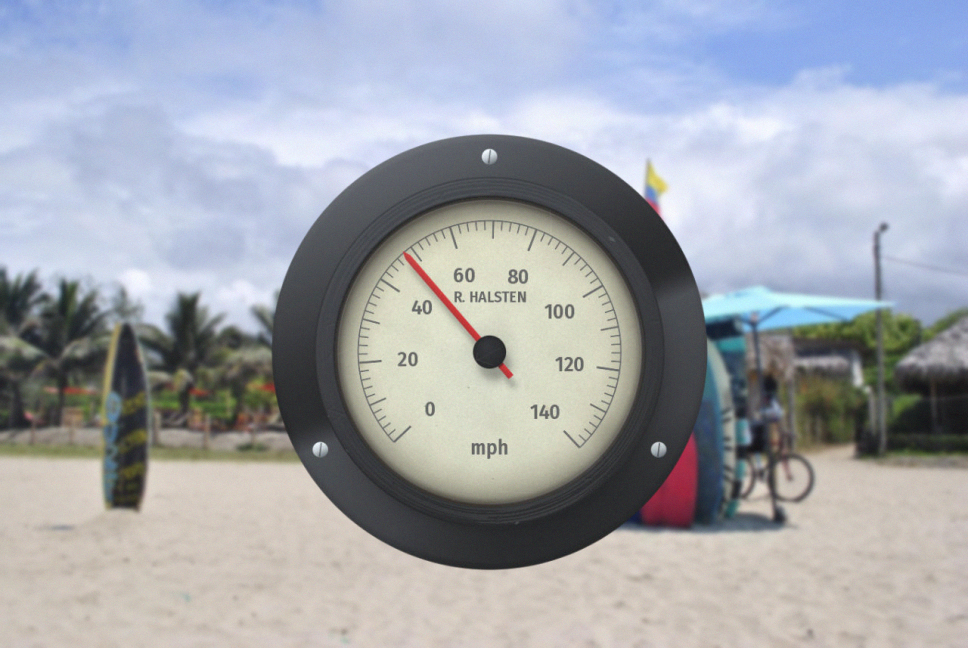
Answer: 48 (mph)
